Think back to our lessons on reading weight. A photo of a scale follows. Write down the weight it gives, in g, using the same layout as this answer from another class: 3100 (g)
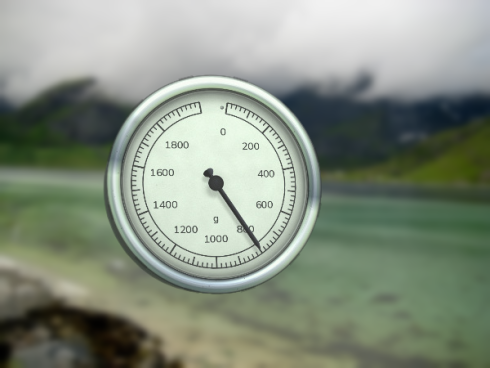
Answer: 800 (g)
